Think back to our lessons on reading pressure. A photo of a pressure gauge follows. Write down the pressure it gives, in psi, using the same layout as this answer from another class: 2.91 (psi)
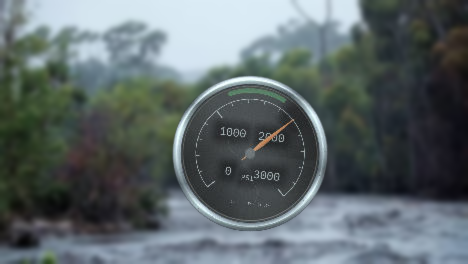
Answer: 2000 (psi)
